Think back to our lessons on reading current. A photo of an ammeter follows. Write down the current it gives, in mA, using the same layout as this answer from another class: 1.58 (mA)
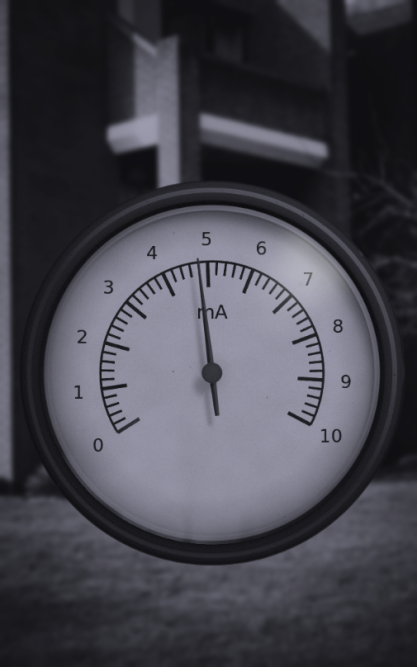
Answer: 4.8 (mA)
